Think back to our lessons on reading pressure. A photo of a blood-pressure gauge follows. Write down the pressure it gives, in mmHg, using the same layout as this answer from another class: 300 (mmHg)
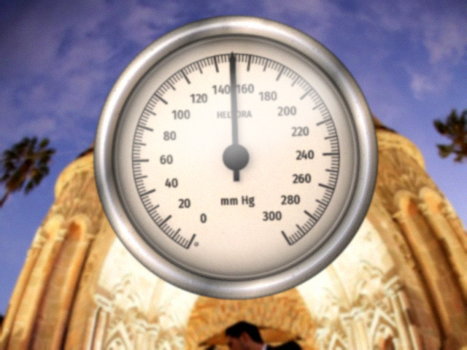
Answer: 150 (mmHg)
